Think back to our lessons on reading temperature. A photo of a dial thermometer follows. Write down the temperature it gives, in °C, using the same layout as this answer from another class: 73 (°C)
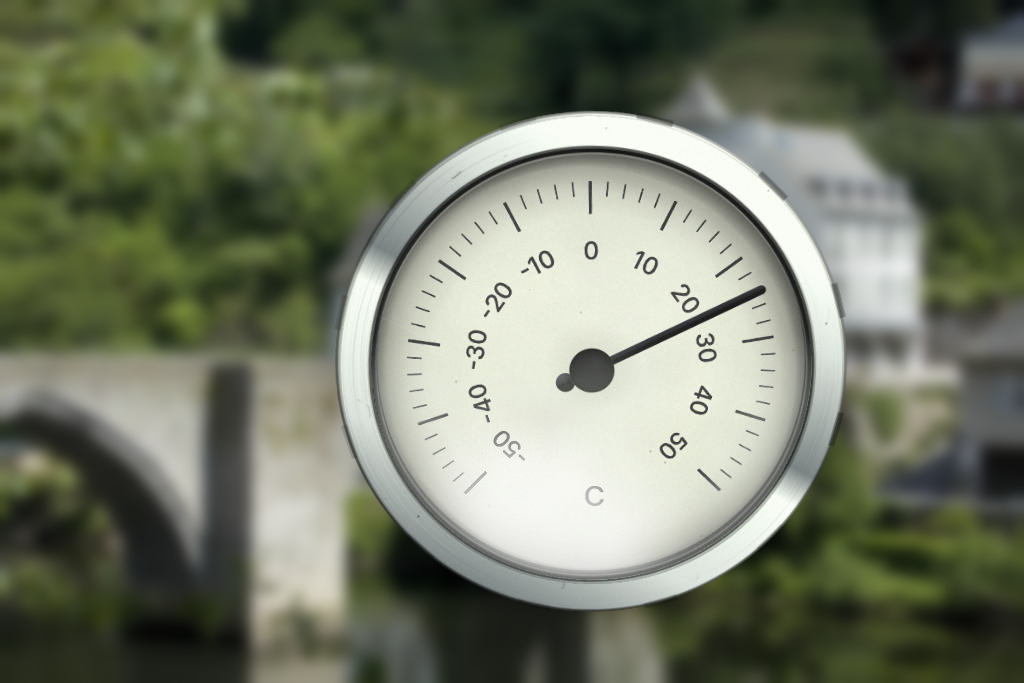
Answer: 24 (°C)
